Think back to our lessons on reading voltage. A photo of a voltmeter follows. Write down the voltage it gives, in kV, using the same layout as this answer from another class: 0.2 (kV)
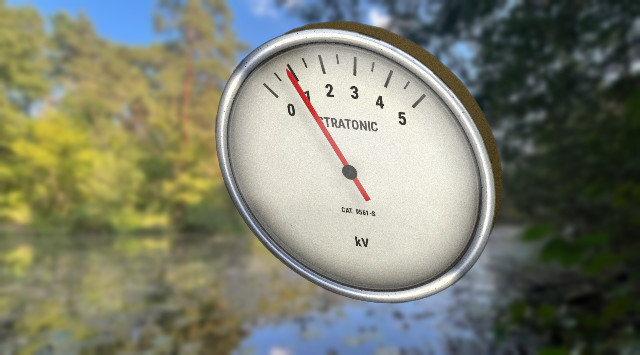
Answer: 1 (kV)
